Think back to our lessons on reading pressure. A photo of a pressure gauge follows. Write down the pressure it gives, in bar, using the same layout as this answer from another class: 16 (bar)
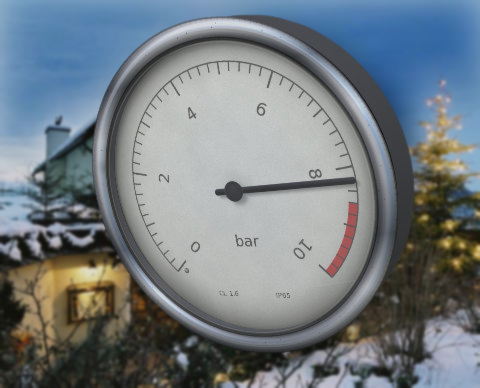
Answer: 8.2 (bar)
